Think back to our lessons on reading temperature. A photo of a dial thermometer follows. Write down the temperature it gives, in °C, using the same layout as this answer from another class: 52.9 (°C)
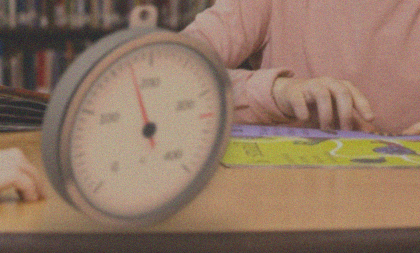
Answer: 170 (°C)
